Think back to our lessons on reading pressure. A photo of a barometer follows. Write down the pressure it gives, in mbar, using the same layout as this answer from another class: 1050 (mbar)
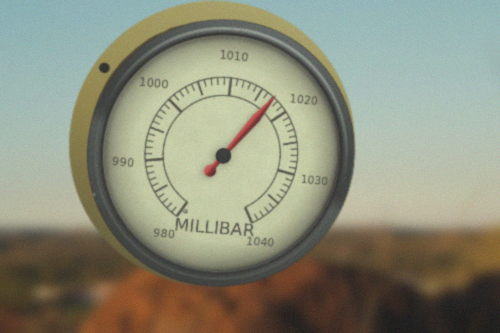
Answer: 1017 (mbar)
